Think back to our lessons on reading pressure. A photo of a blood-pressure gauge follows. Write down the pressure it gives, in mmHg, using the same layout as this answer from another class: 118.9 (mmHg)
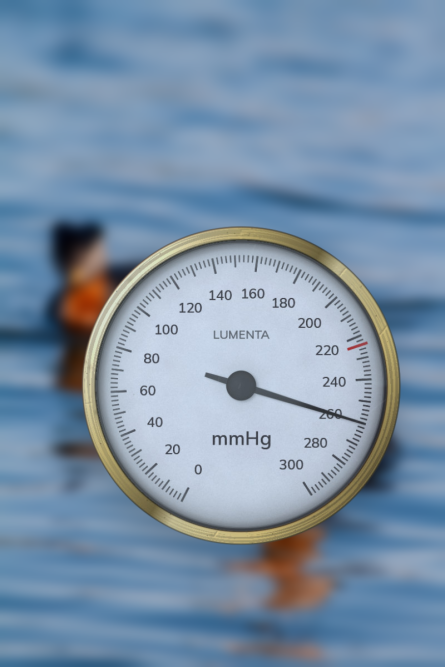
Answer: 260 (mmHg)
